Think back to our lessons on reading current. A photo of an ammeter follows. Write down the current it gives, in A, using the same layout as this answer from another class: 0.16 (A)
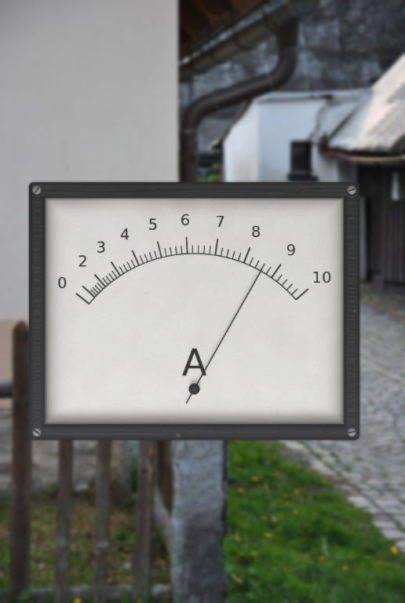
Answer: 8.6 (A)
